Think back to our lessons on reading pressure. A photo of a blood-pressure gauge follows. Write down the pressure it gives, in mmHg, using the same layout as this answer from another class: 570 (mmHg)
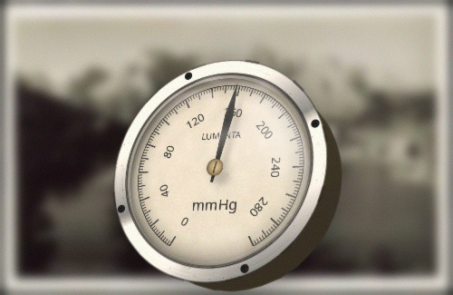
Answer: 160 (mmHg)
